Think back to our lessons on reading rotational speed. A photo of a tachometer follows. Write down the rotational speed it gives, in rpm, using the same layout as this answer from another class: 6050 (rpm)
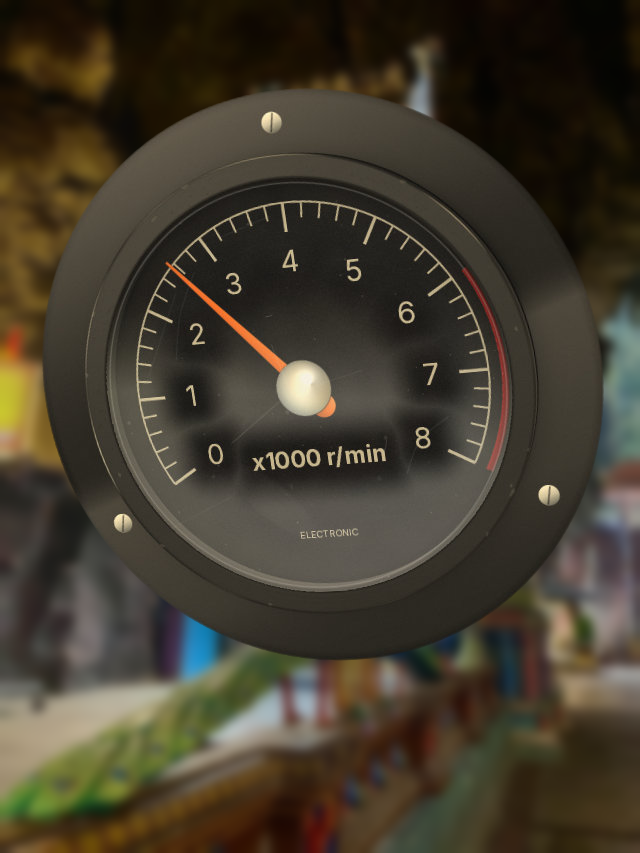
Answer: 2600 (rpm)
